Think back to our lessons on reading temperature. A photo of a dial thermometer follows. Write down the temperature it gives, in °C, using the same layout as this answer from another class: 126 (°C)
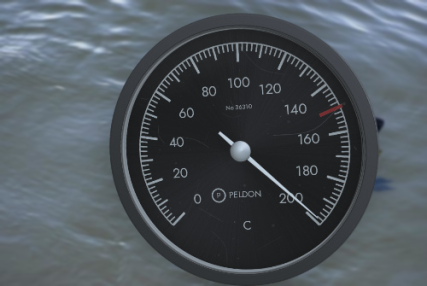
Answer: 198 (°C)
